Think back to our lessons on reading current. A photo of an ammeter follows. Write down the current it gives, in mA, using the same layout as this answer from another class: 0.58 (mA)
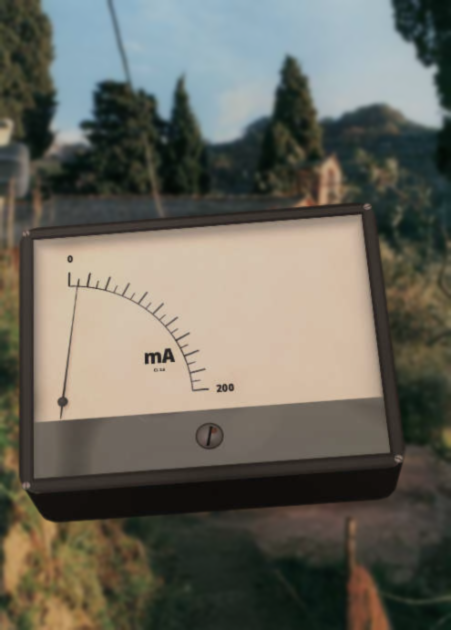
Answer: 10 (mA)
